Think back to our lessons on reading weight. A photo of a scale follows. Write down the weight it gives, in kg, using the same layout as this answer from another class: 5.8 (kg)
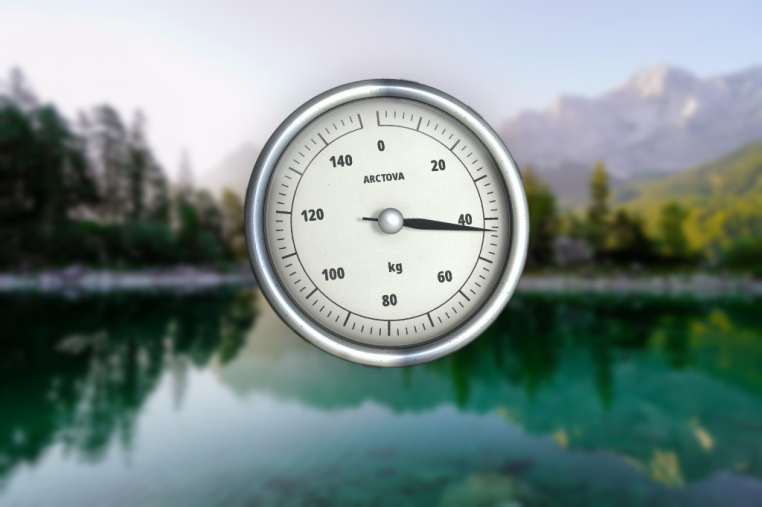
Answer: 43 (kg)
